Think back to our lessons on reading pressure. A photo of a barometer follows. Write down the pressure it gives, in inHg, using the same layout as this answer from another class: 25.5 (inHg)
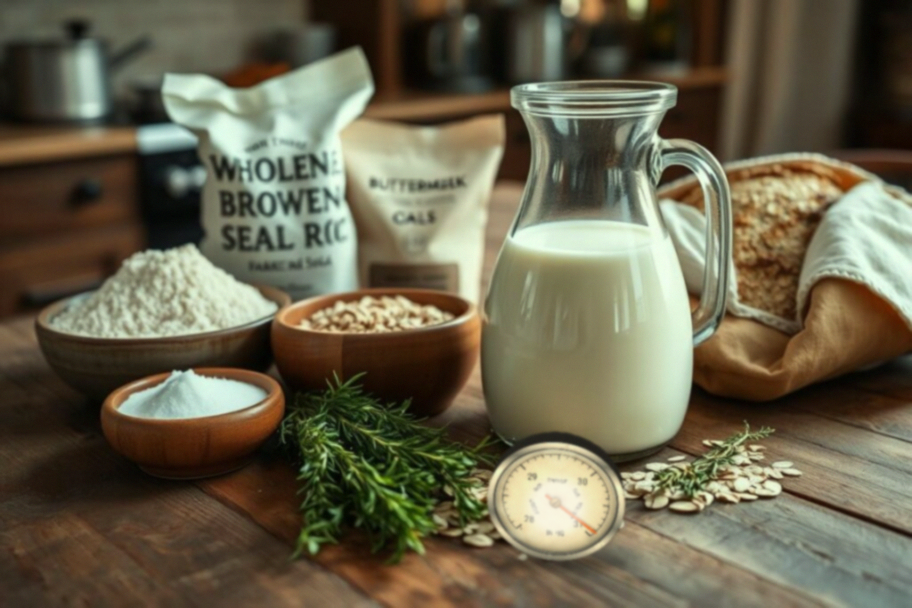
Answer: 30.9 (inHg)
